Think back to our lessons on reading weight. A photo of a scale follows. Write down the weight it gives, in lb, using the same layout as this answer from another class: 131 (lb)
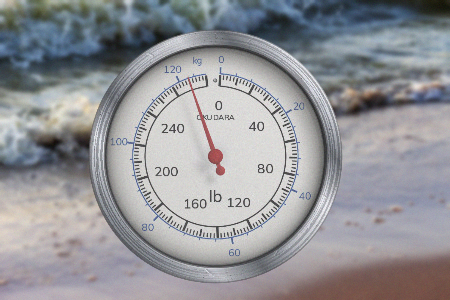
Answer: 270 (lb)
